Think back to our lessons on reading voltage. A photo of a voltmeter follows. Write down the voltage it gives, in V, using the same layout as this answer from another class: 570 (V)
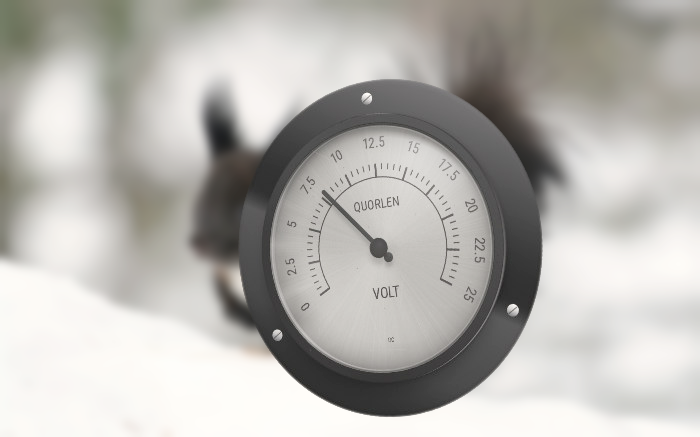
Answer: 8 (V)
